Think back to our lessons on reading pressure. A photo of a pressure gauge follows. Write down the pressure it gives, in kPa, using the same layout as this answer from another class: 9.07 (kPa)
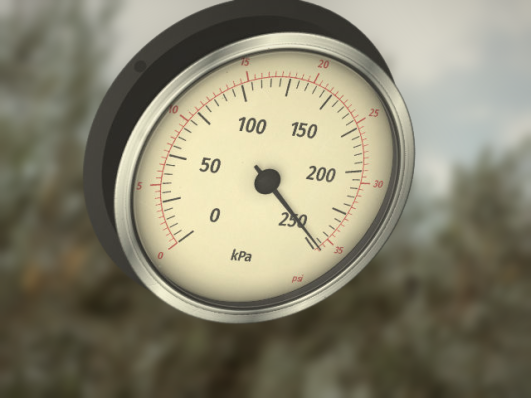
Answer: 247.5 (kPa)
